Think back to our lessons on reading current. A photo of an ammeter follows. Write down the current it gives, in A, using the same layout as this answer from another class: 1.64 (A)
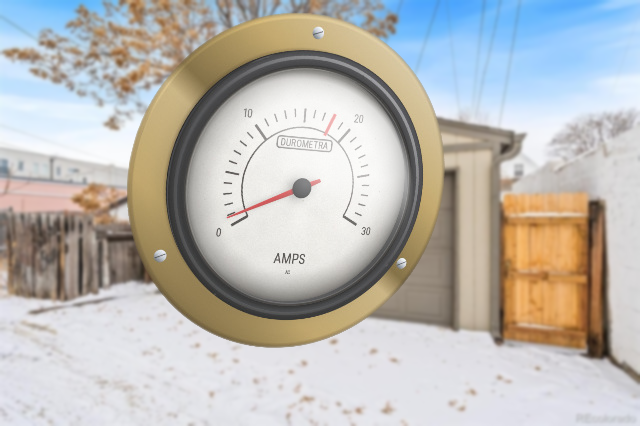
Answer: 1 (A)
